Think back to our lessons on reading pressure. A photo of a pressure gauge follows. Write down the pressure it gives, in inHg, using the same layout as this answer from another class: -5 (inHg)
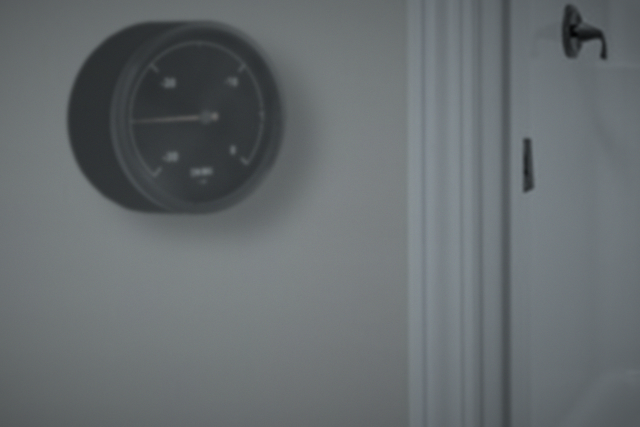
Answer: -25 (inHg)
